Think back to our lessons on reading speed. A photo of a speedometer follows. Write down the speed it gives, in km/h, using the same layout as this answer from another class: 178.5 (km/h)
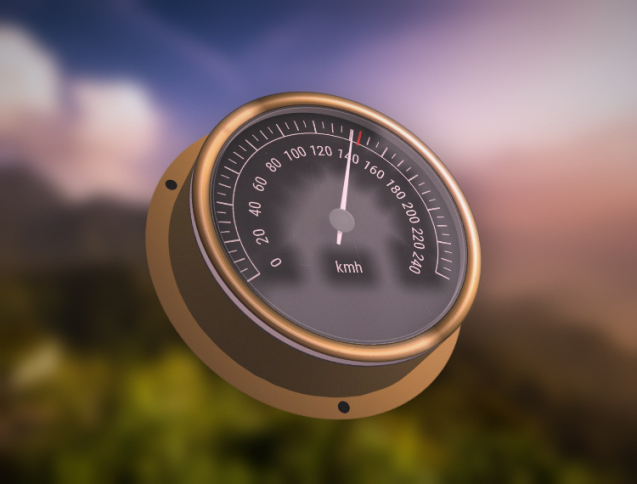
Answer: 140 (km/h)
